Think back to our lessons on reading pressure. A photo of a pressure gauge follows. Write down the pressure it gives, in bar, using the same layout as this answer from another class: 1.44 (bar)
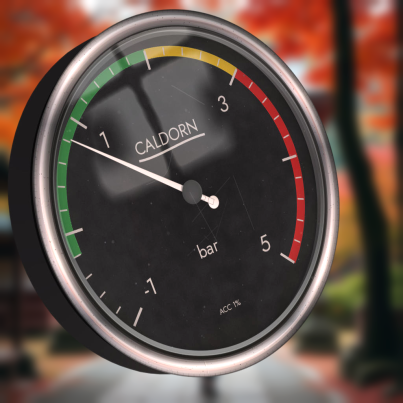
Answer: 0.8 (bar)
